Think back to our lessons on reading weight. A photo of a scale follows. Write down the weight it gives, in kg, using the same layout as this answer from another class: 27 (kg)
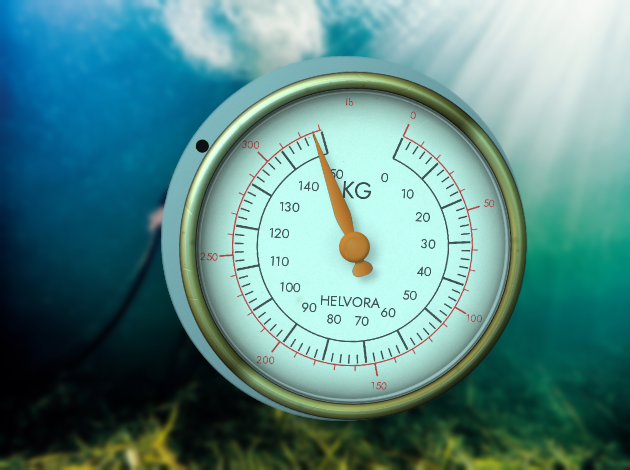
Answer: 148 (kg)
